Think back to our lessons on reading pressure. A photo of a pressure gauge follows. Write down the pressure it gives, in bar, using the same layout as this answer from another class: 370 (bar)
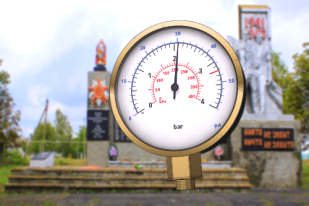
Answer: 2.1 (bar)
